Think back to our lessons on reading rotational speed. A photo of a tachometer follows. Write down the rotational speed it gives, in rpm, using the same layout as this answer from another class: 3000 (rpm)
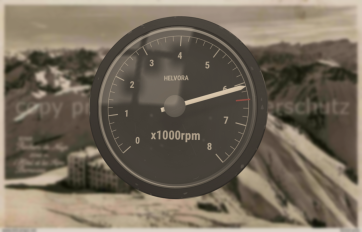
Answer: 6100 (rpm)
